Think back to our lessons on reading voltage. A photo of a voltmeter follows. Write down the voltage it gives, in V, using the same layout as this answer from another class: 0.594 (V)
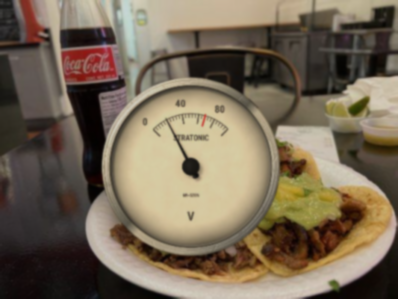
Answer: 20 (V)
